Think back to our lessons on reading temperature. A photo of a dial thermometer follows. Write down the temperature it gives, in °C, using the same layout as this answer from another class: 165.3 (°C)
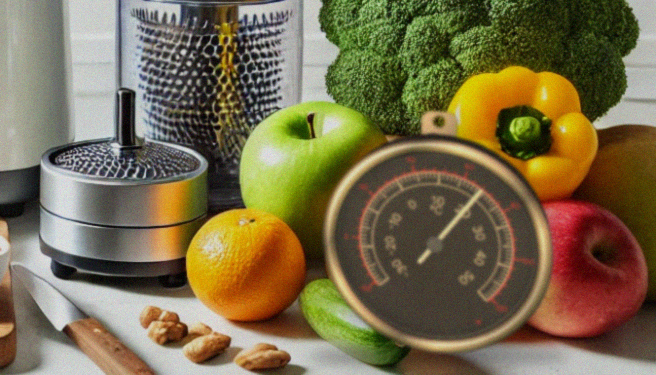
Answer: 20 (°C)
